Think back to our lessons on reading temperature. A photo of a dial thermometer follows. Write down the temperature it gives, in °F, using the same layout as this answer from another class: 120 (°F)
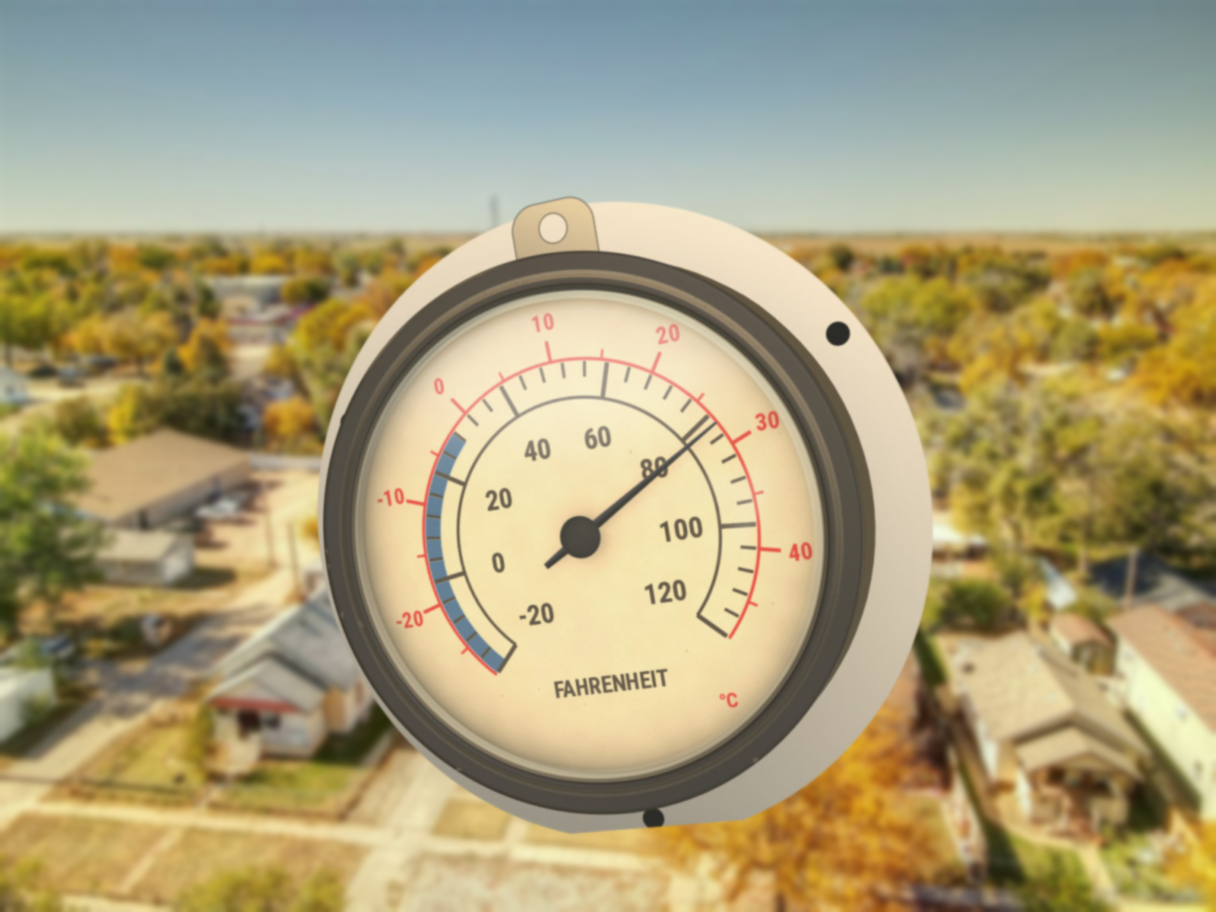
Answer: 82 (°F)
